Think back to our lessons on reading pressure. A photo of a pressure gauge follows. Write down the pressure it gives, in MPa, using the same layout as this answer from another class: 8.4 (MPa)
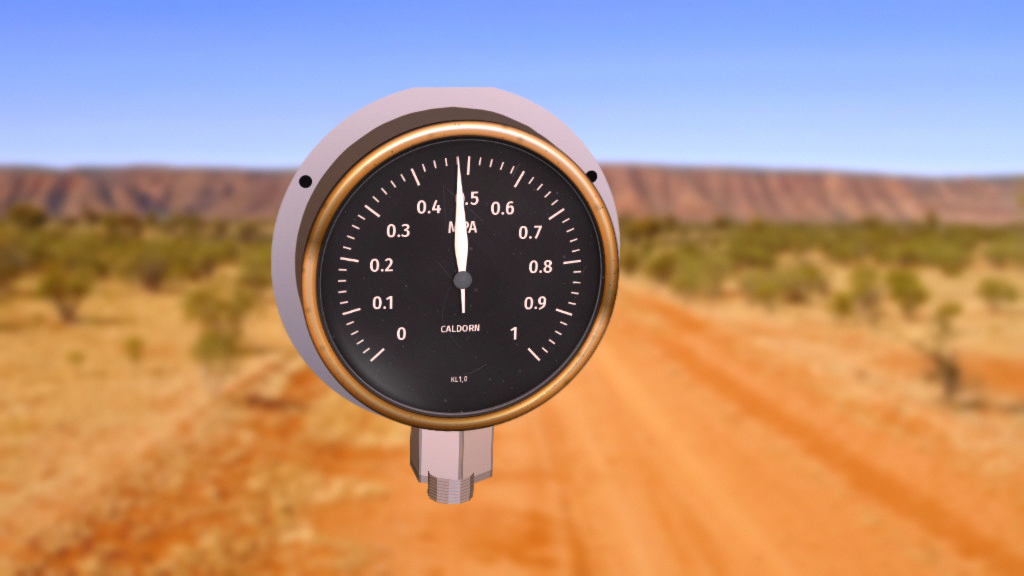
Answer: 0.48 (MPa)
